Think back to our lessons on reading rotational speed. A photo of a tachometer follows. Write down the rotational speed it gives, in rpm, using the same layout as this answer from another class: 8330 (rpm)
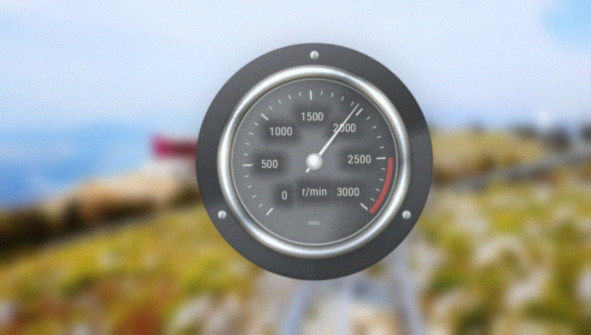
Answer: 1950 (rpm)
